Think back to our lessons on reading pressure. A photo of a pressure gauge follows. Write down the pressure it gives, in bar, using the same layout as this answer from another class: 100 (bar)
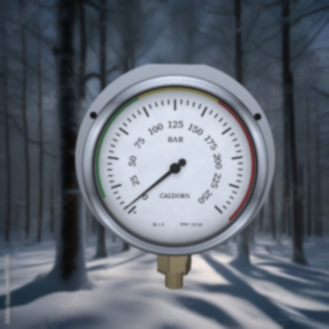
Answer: 5 (bar)
